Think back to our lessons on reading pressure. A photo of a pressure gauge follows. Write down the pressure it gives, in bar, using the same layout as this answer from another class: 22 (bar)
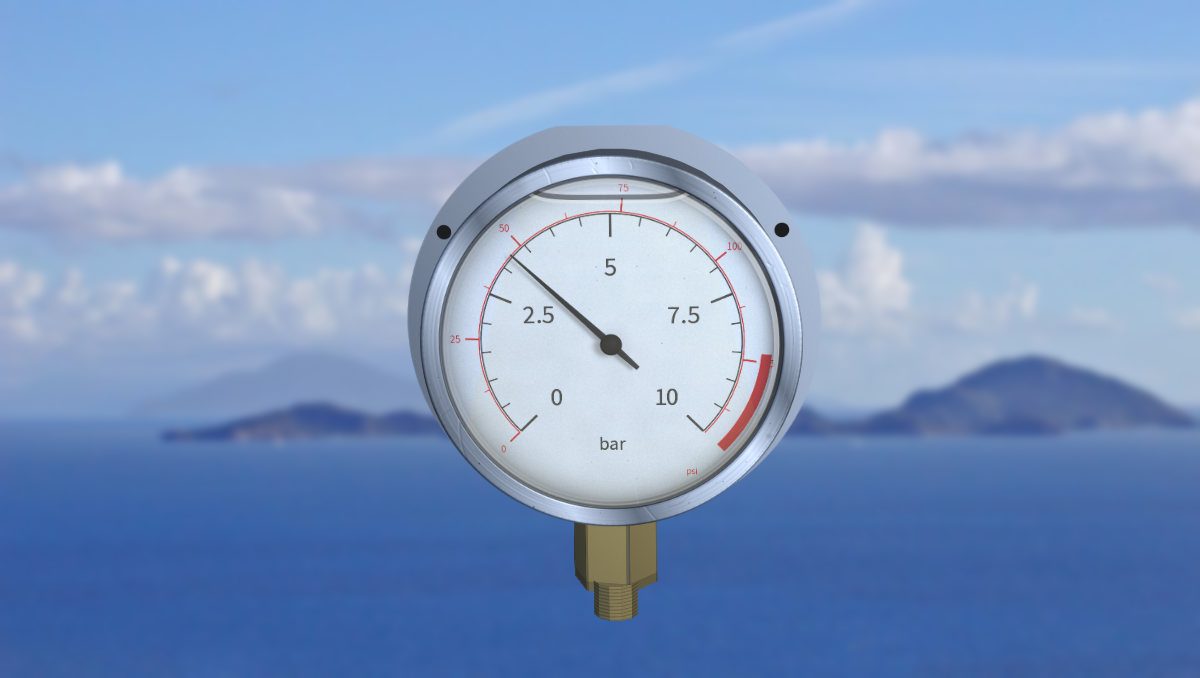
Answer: 3.25 (bar)
